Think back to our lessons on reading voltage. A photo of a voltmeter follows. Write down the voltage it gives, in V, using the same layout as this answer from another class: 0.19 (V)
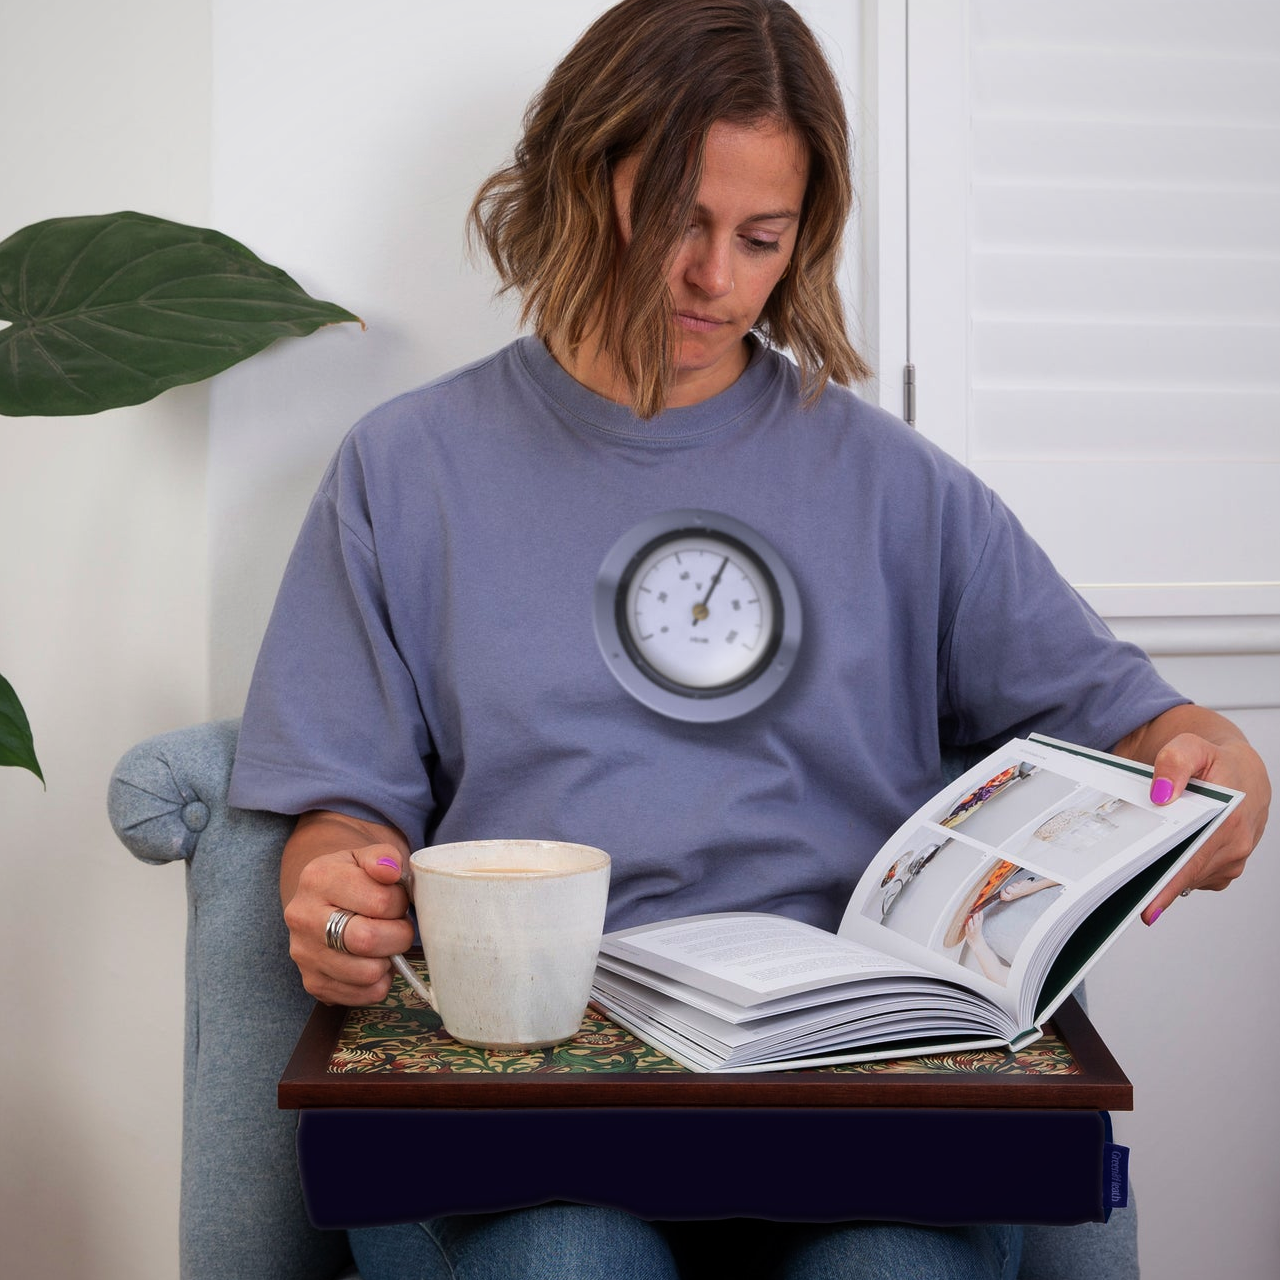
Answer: 60 (V)
